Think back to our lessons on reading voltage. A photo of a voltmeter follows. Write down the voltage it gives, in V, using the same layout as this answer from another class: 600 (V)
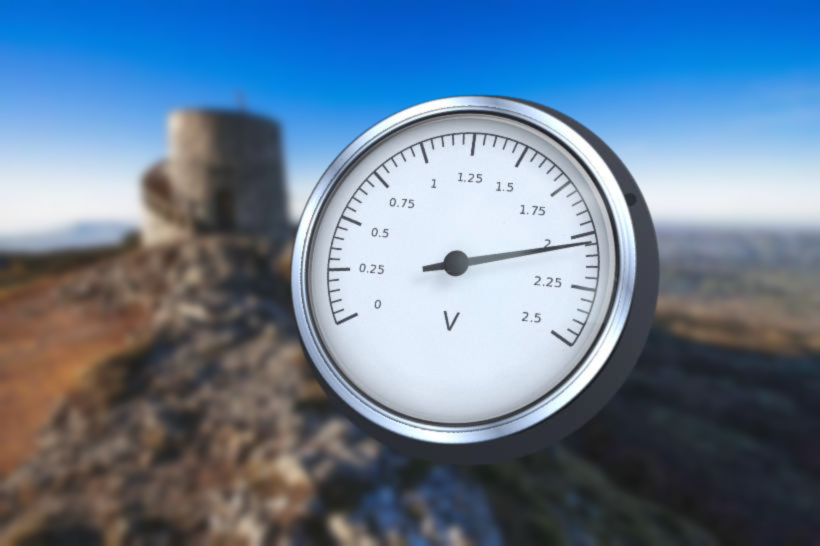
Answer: 2.05 (V)
